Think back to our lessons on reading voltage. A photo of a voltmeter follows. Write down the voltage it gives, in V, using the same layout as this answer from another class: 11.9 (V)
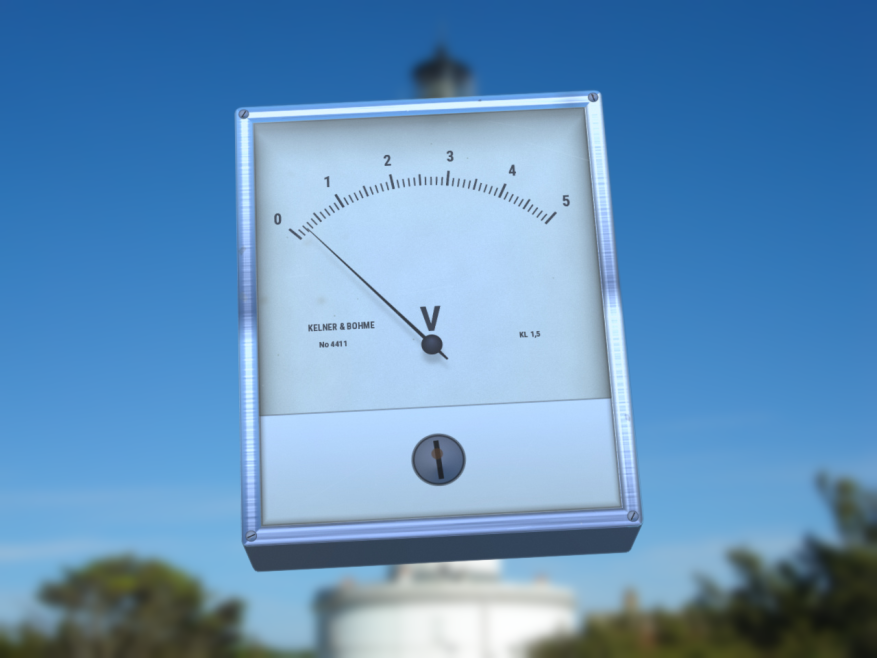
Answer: 0.2 (V)
